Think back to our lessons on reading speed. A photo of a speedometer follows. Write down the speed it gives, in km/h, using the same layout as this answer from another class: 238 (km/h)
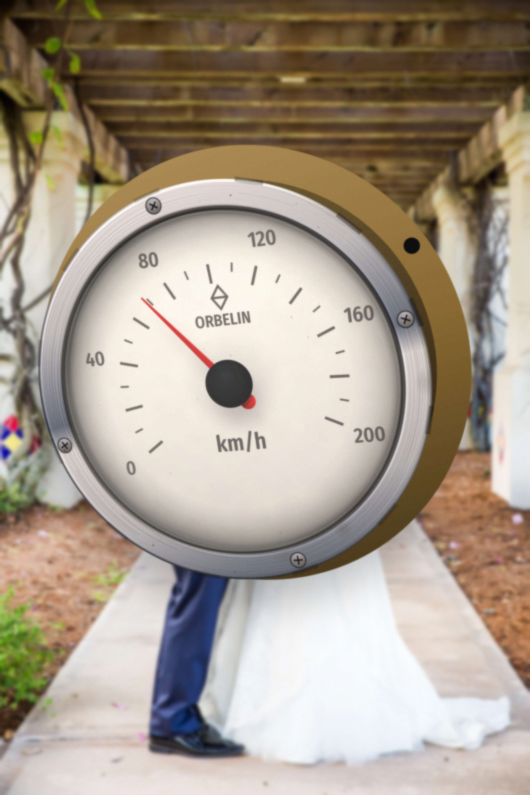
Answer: 70 (km/h)
